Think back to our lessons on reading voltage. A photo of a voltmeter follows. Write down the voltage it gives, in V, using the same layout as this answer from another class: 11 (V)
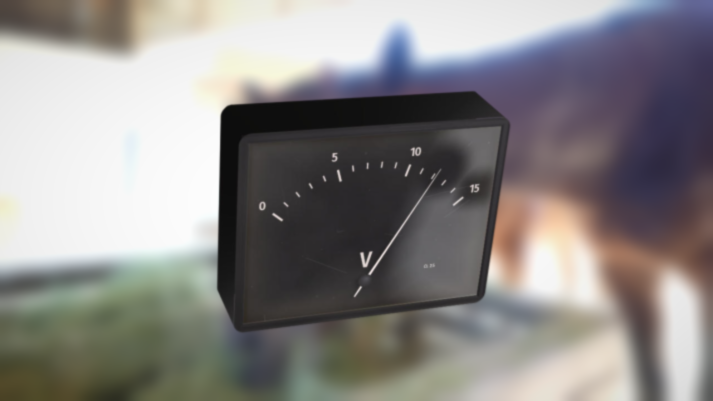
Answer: 12 (V)
